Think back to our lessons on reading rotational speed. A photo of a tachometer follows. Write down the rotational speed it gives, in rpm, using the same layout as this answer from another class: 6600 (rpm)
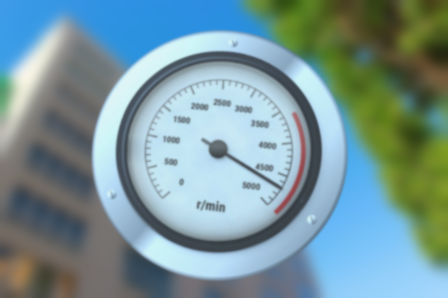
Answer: 4700 (rpm)
